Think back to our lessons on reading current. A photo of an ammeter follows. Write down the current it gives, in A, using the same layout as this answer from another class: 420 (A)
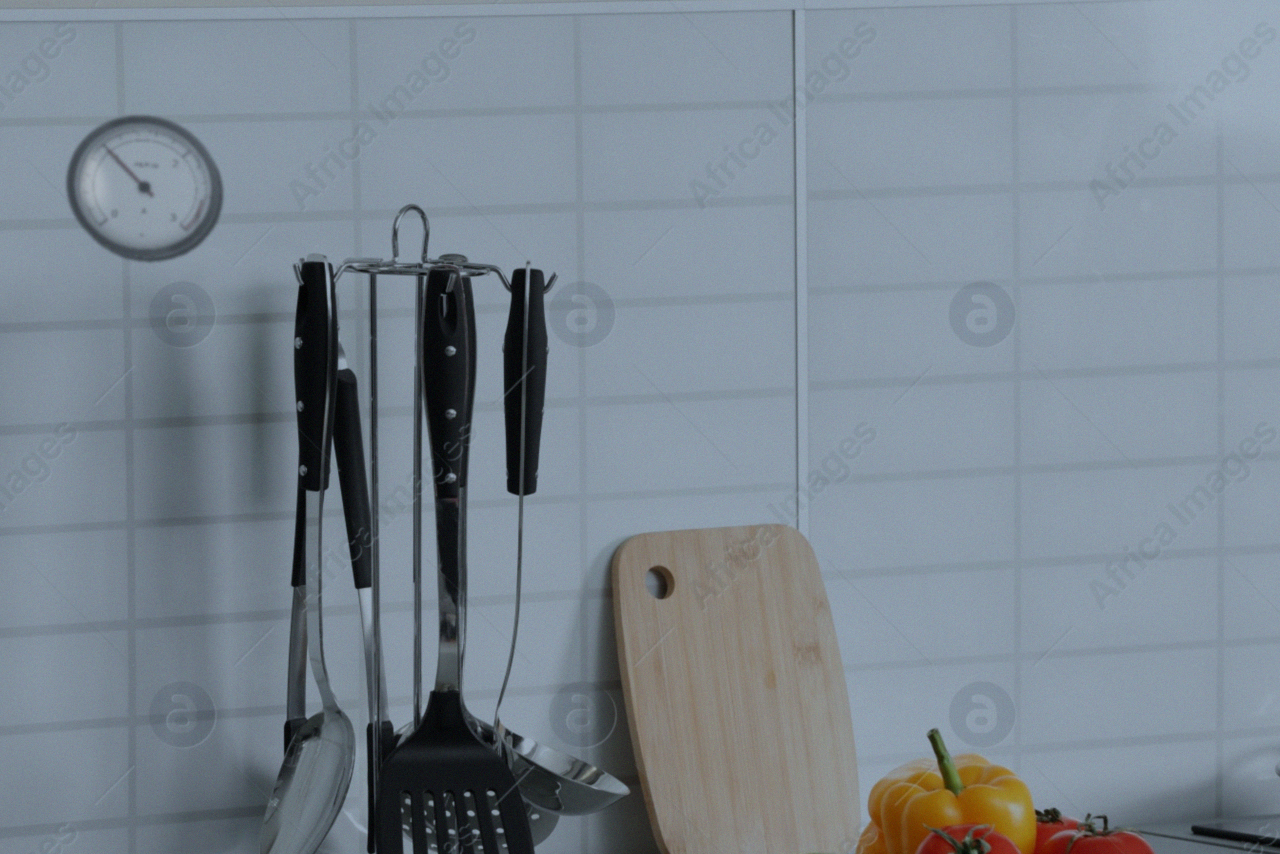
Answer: 1 (A)
